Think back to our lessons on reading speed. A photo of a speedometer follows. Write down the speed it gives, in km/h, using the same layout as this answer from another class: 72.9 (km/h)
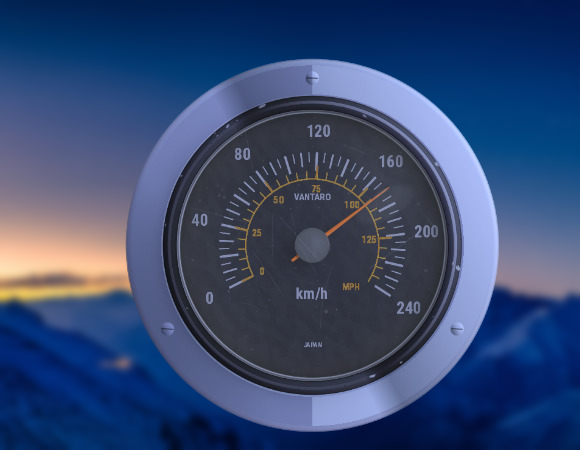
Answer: 170 (km/h)
